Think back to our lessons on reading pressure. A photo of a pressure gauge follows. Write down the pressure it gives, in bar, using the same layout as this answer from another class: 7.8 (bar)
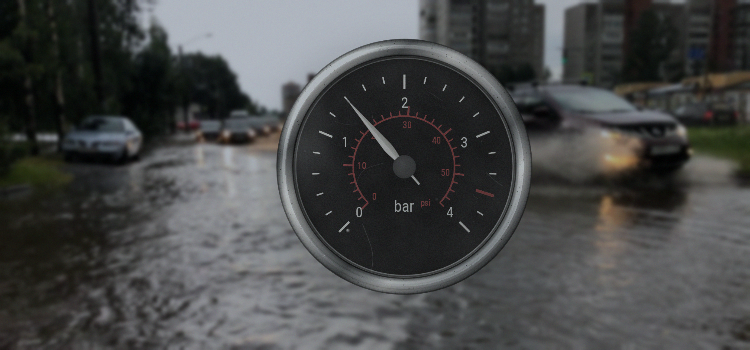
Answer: 1.4 (bar)
